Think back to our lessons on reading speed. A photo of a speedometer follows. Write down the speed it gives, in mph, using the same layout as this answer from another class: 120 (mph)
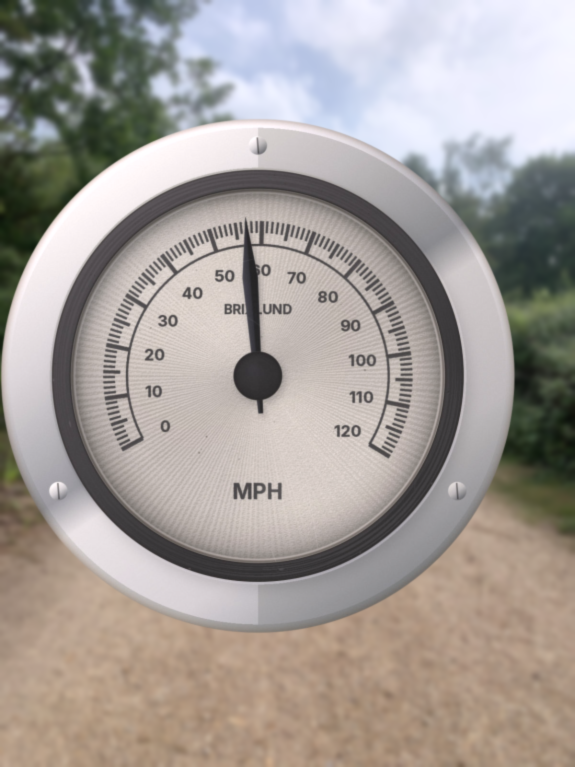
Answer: 57 (mph)
